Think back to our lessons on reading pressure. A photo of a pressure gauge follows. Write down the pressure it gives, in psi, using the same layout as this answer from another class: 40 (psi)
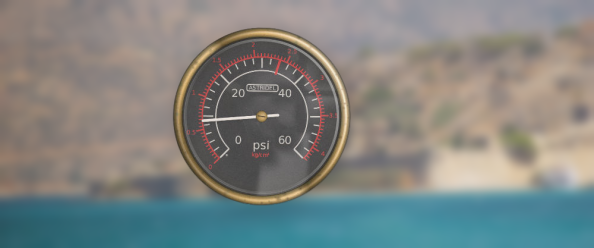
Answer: 9 (psi)
